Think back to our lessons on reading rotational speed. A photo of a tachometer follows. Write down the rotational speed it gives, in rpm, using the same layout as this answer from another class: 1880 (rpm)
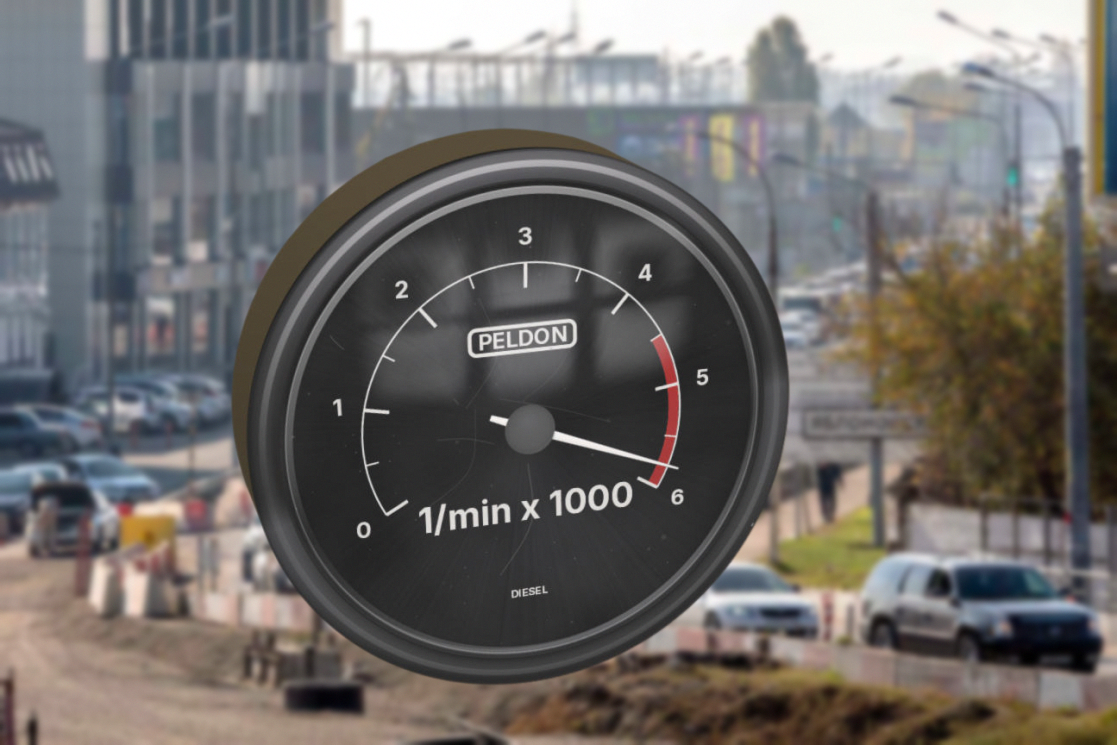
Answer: 5750 (rpm)
